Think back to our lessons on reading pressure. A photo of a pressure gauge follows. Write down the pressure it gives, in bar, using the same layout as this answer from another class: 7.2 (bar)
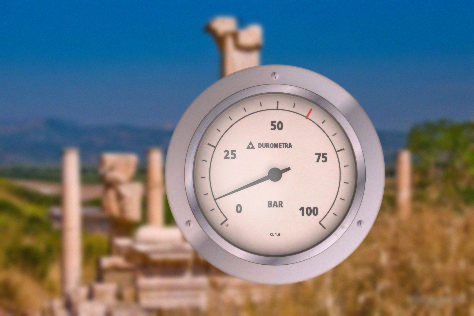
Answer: 7.5 (bar)
